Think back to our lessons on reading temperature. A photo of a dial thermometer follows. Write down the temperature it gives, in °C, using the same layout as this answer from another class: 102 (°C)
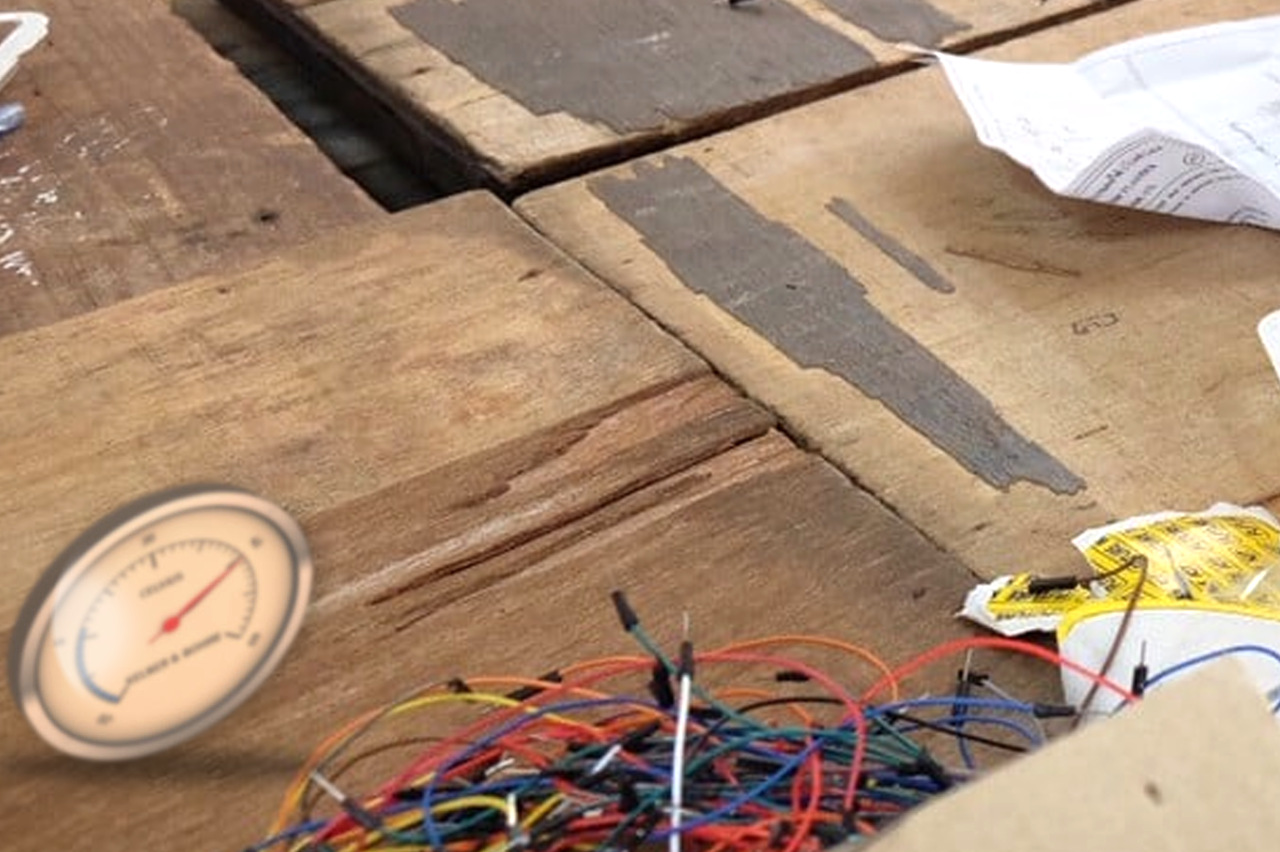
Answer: 40 (°C)
